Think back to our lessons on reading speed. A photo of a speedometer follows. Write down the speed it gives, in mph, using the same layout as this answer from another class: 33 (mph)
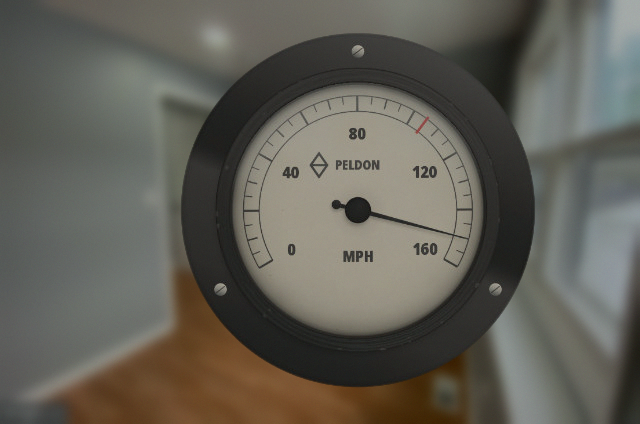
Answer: 150 (mph)
